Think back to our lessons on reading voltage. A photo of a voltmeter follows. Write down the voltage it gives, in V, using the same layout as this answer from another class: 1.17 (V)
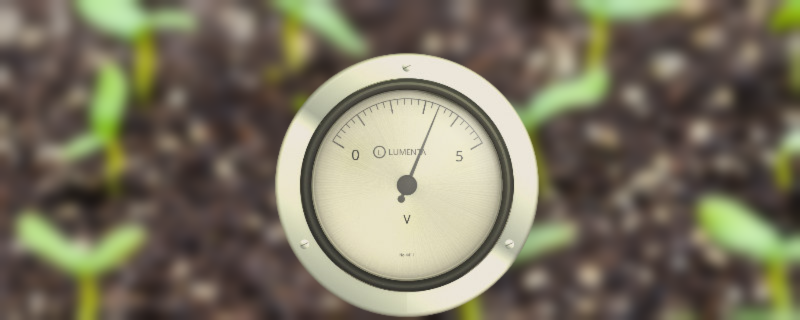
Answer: 3.4 (V)
